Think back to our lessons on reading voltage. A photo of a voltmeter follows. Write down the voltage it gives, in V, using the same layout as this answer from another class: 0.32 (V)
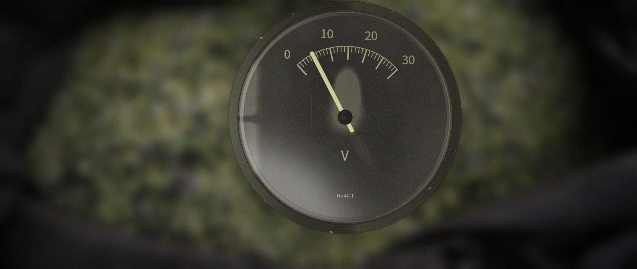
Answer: 5 (V)
